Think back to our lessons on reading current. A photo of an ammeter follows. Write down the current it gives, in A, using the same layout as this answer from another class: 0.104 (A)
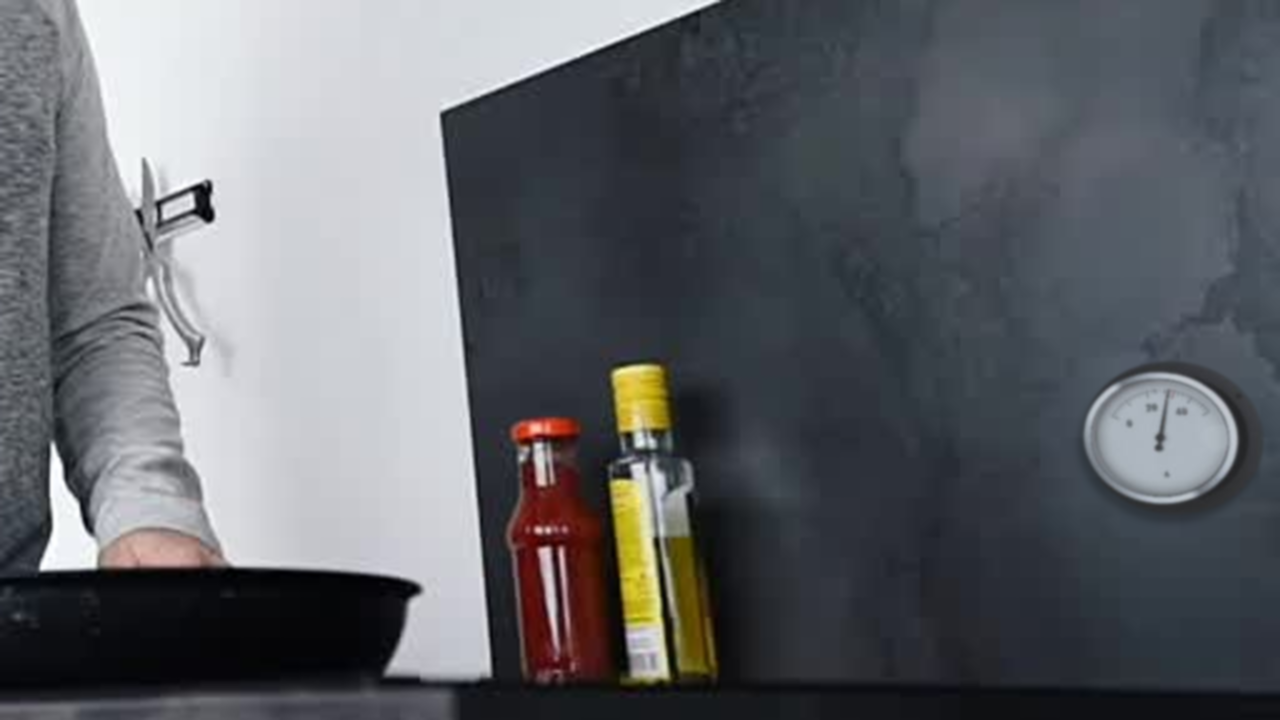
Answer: 30 (A)
